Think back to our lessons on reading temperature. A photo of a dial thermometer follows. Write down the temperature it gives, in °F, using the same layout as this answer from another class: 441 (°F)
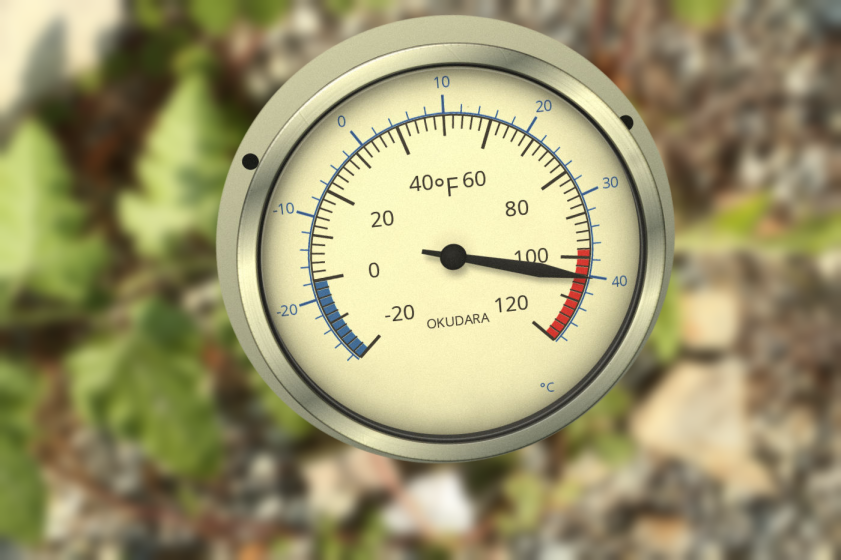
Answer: 104 (°F)
